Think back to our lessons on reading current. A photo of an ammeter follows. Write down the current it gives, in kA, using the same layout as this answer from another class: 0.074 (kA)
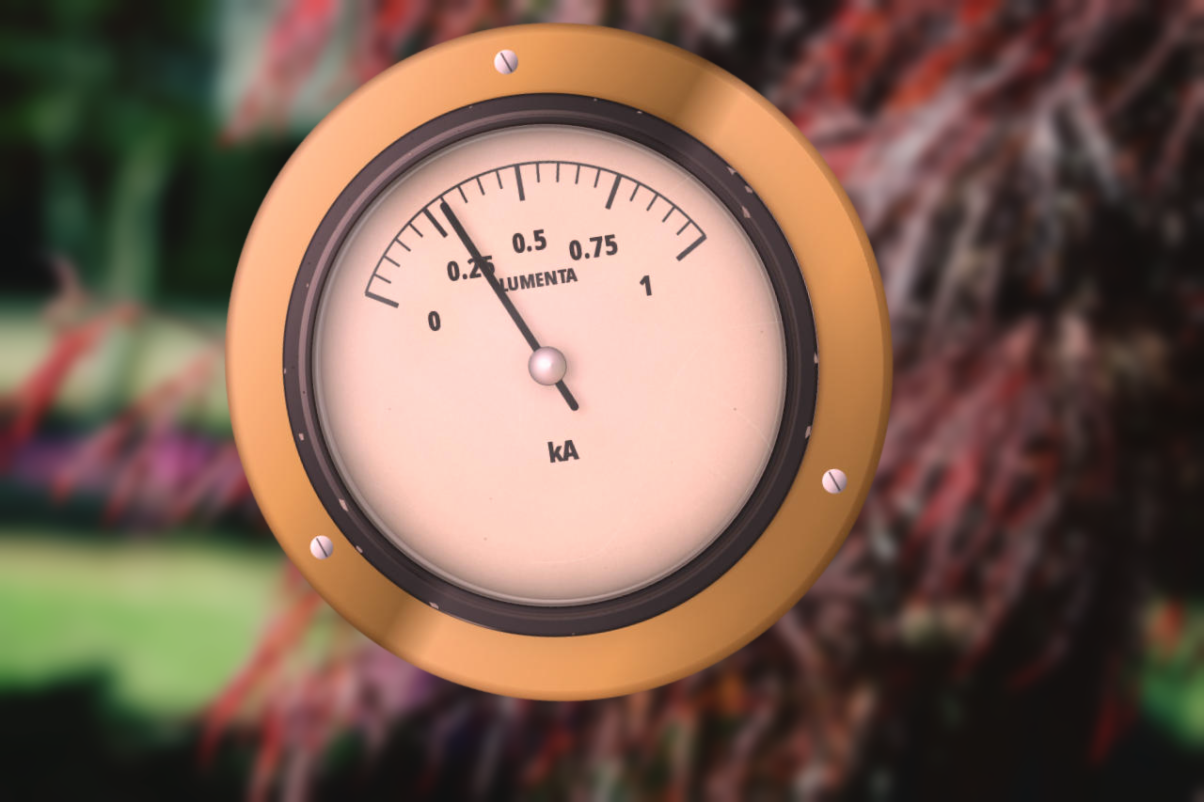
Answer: 0.3 (kA)
